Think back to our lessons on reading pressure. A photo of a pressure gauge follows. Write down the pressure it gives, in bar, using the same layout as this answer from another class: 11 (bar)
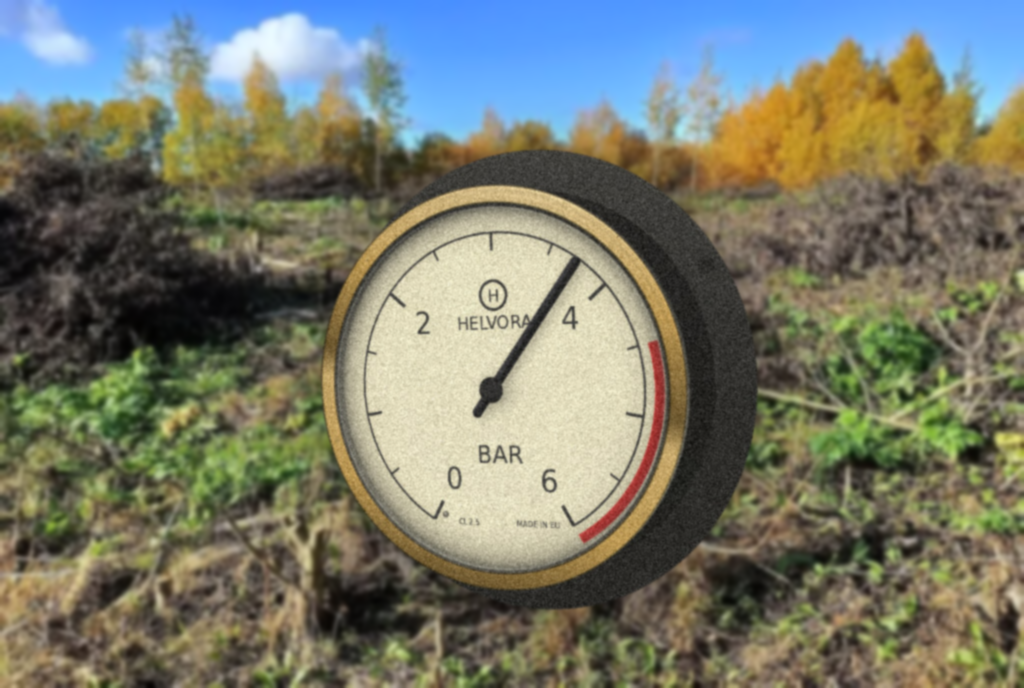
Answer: 3.75 (bar)
